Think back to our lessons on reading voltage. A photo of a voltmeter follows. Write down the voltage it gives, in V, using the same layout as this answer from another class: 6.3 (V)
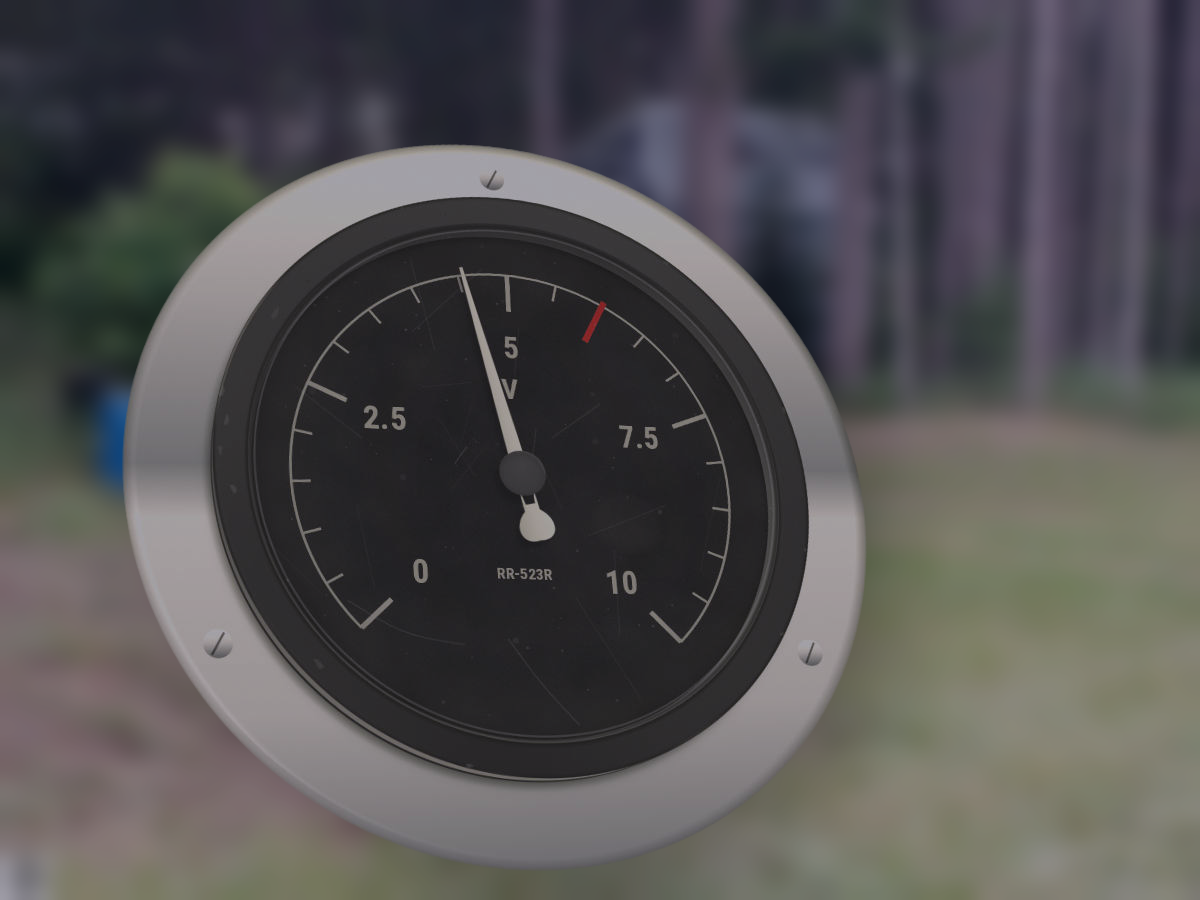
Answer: 4.5 (V)
